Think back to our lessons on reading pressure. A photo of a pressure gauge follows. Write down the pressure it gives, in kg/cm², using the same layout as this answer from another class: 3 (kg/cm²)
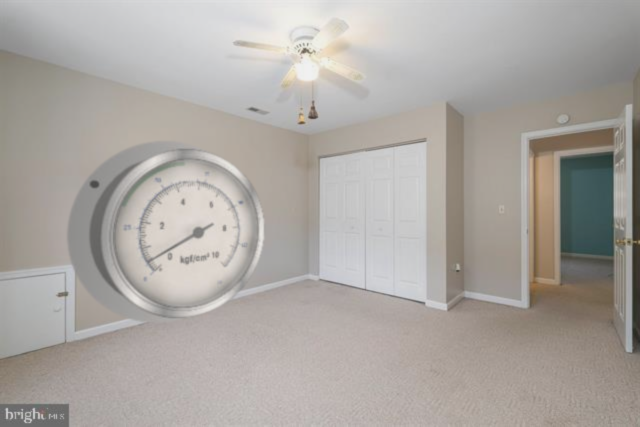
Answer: 0.5 (kg/cm²)
